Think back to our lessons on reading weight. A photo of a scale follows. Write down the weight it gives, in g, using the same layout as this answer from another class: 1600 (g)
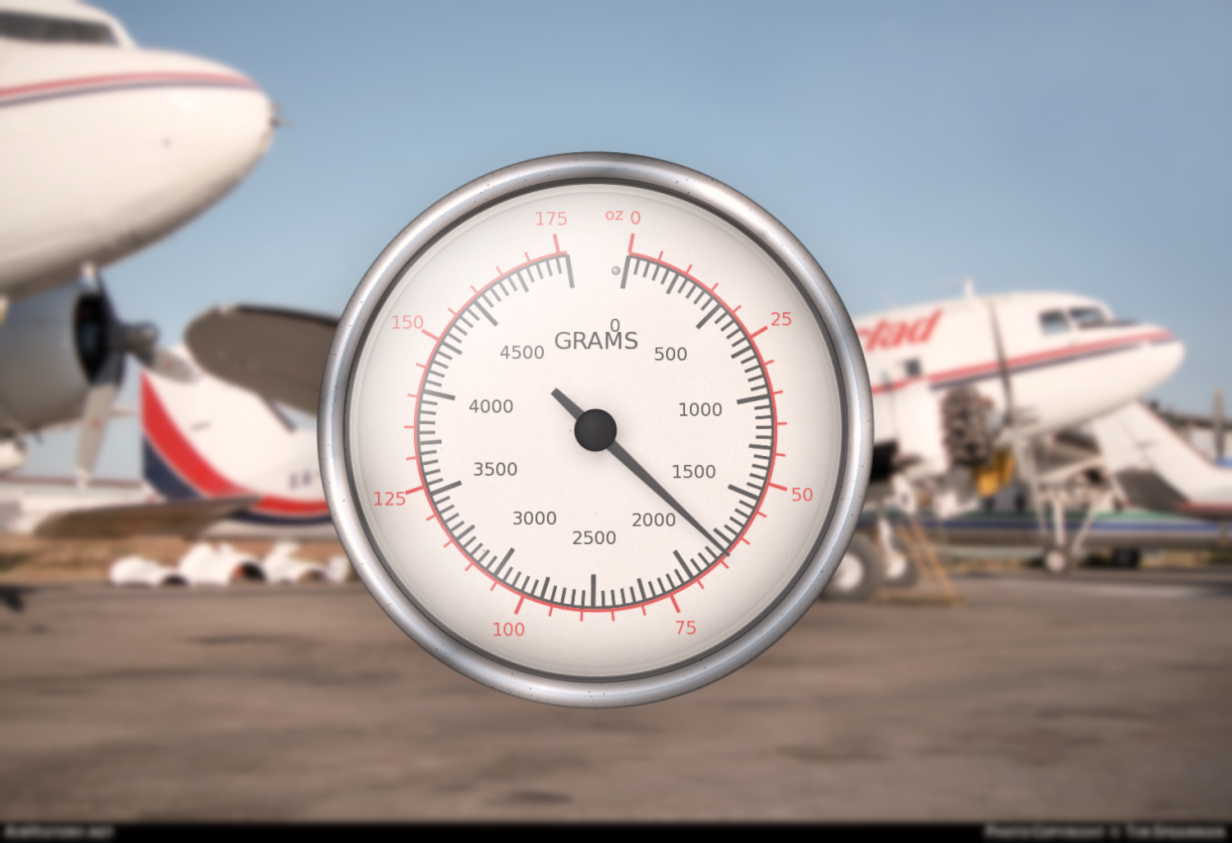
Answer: 1800 (g)
